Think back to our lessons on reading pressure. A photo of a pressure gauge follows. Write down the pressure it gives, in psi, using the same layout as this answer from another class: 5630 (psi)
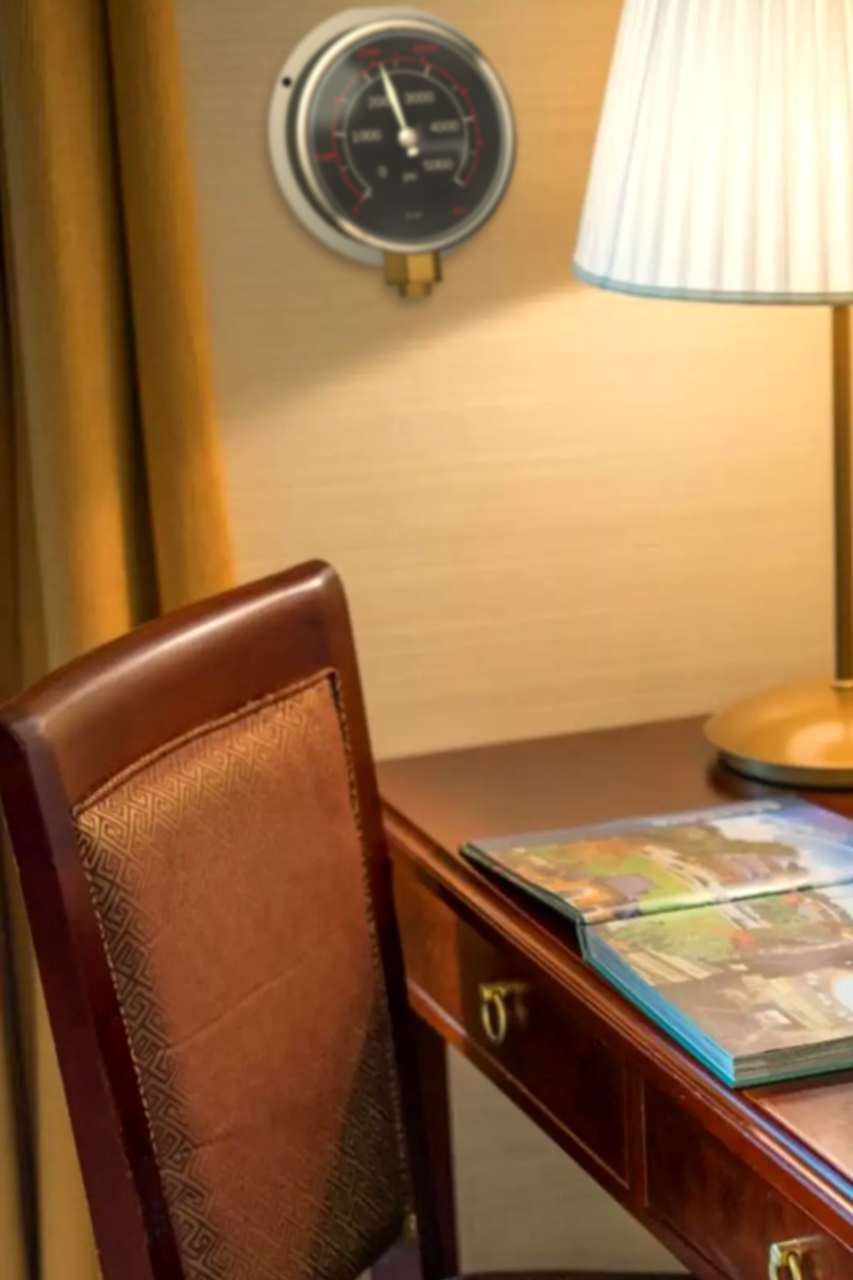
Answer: 2250 (psi)
